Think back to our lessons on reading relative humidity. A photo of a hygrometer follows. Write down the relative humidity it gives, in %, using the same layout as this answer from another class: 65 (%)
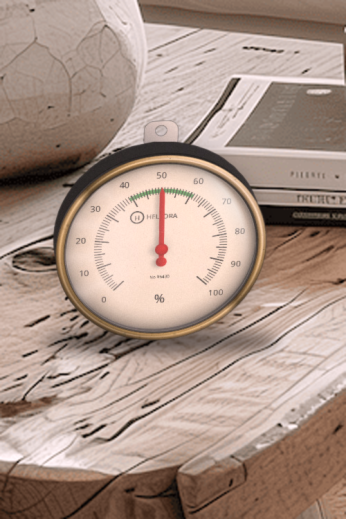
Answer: 50 (%)
